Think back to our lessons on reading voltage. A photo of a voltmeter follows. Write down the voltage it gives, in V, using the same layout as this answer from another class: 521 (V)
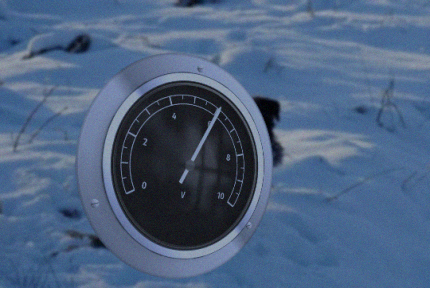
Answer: 6 (V)
